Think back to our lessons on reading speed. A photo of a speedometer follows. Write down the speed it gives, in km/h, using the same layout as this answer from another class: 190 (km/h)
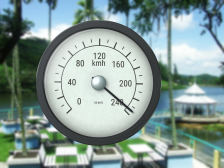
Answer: 235 (km/h)
